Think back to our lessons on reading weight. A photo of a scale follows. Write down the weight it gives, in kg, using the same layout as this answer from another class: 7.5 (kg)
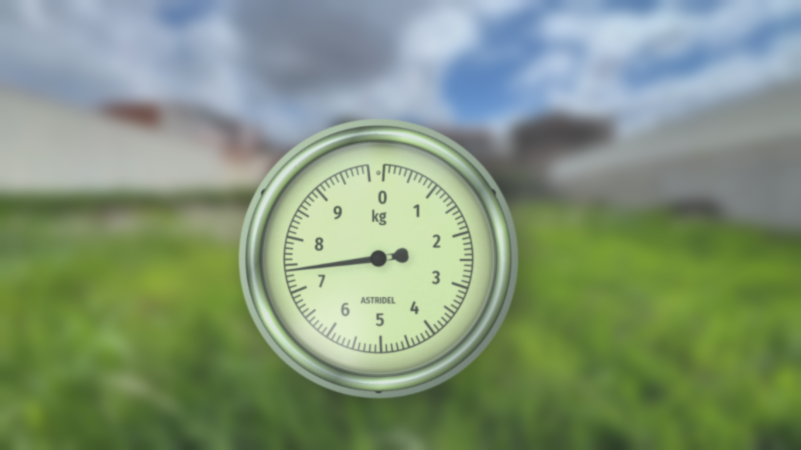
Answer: 7.4 (kg)
